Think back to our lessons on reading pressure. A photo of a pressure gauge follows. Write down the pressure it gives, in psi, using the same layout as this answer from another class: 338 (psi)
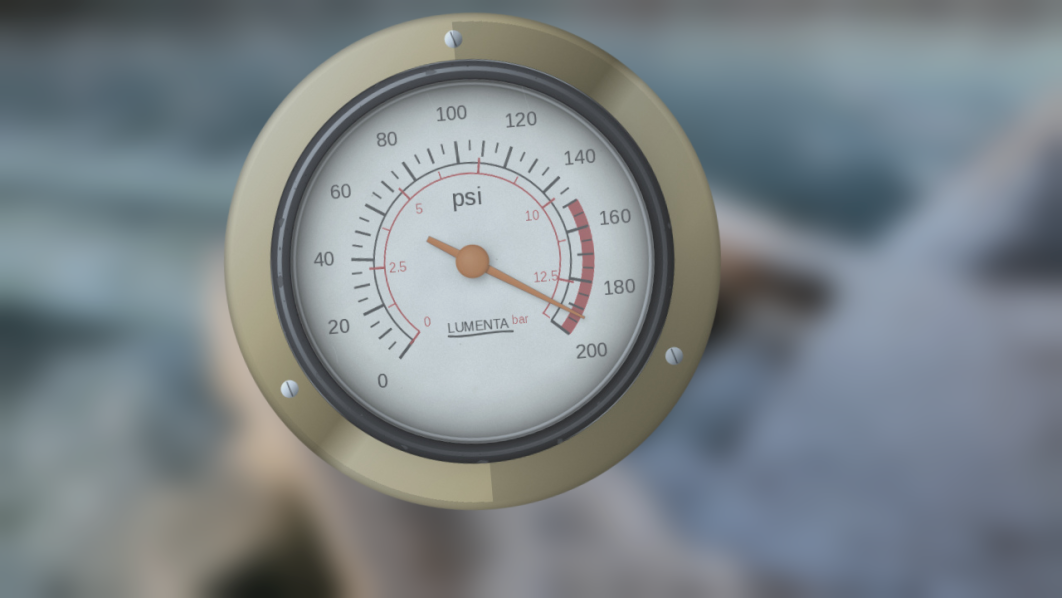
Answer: 192.5 (psi)
